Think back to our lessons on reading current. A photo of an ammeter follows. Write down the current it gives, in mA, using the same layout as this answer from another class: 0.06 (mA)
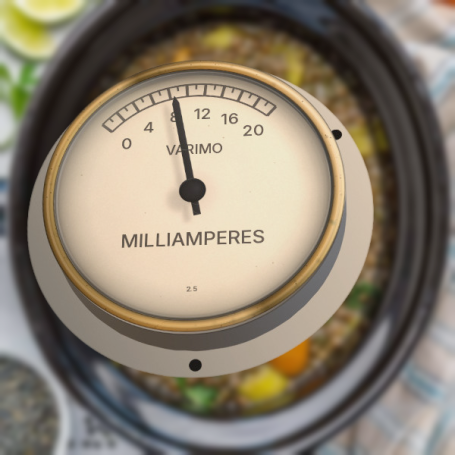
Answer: 8.5 (mA)
